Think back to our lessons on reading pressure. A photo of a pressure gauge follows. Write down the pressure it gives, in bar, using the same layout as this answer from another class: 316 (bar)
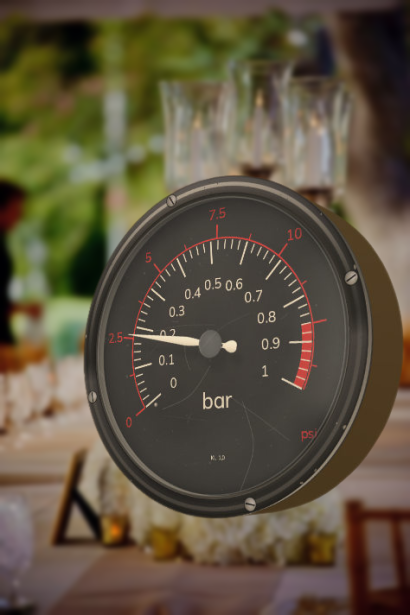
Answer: 0.18 (bar)
